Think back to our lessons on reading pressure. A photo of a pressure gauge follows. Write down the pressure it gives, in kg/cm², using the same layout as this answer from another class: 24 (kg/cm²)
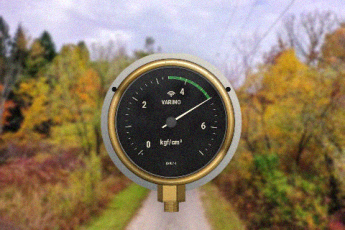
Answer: 5 (kg/cm²)
